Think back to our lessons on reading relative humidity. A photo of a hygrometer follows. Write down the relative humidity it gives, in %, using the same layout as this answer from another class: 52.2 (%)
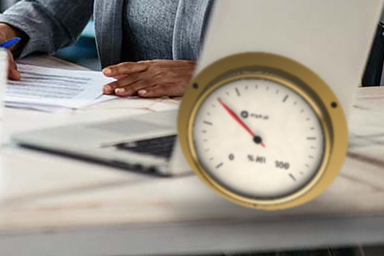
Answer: 32 (%)
